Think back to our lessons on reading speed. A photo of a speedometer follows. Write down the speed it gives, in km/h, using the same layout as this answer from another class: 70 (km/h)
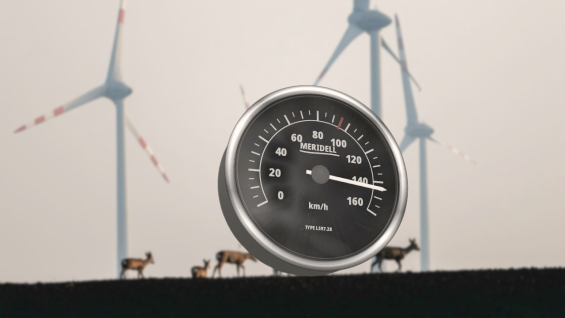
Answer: 145 (km/h)
